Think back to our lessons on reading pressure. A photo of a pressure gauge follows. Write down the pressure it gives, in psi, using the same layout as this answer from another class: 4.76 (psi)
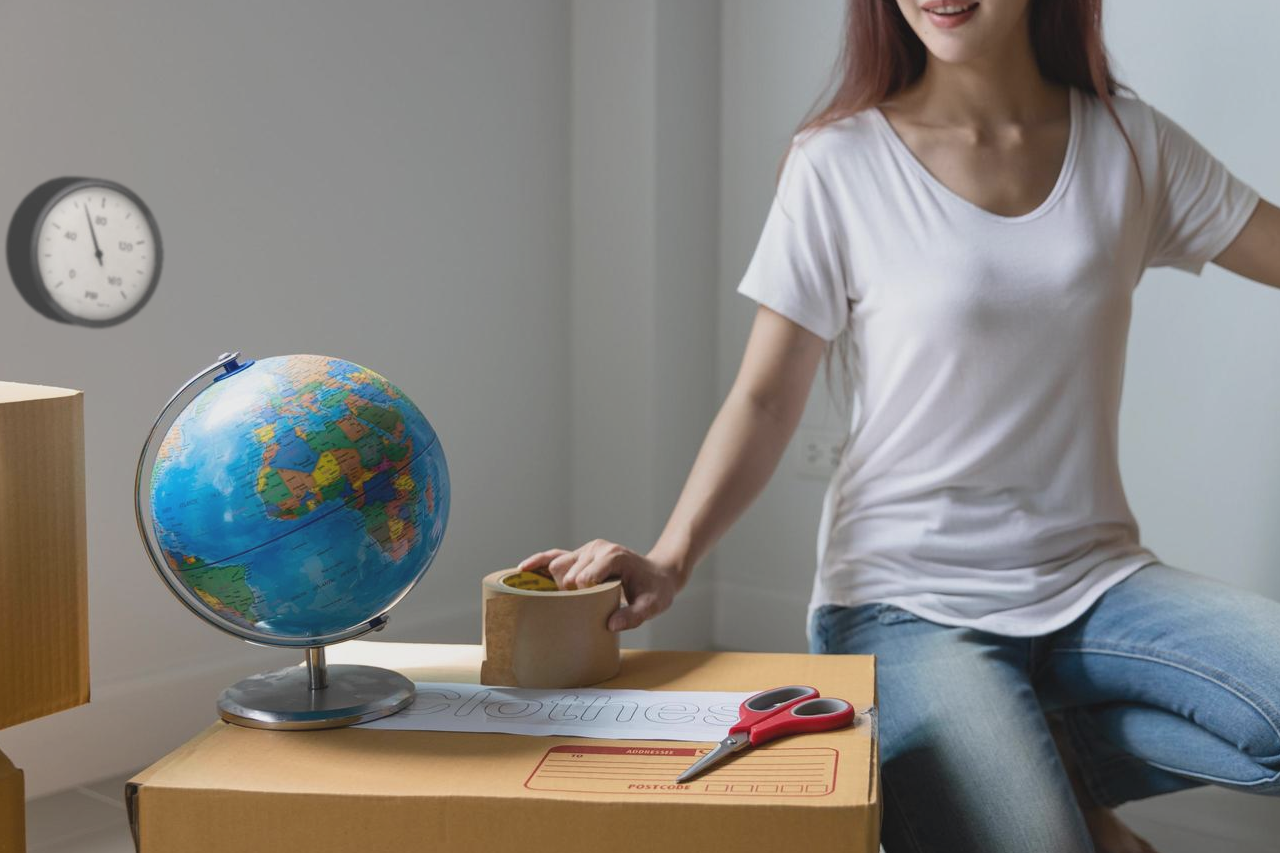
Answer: 65 (psi)
